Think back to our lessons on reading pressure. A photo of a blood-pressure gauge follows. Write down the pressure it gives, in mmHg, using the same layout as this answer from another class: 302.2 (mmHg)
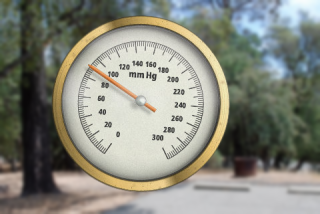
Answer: 90 (mmHg)
